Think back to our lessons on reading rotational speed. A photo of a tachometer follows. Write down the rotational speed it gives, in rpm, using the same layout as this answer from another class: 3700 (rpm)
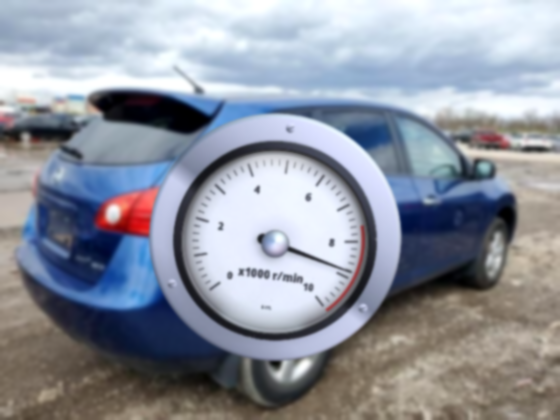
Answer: 8800 (rpm)
